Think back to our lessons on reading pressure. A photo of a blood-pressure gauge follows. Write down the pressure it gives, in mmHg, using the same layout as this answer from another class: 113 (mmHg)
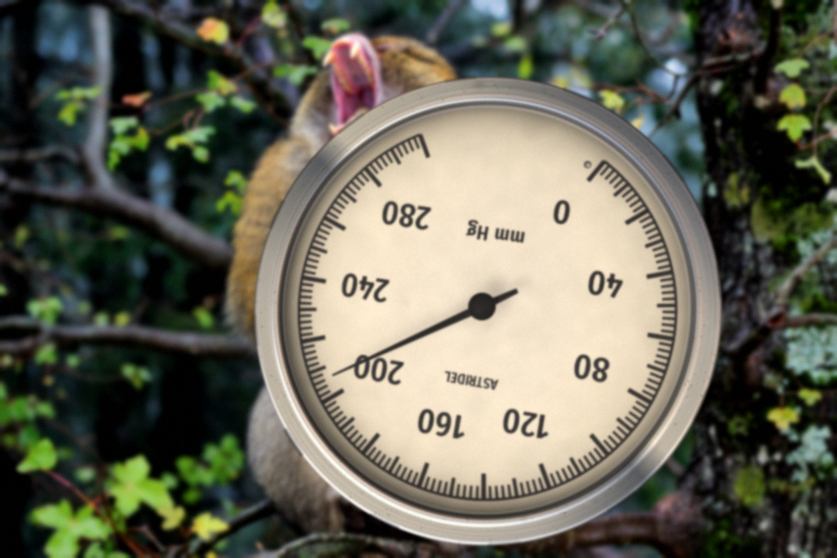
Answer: 206 (mmHg)
